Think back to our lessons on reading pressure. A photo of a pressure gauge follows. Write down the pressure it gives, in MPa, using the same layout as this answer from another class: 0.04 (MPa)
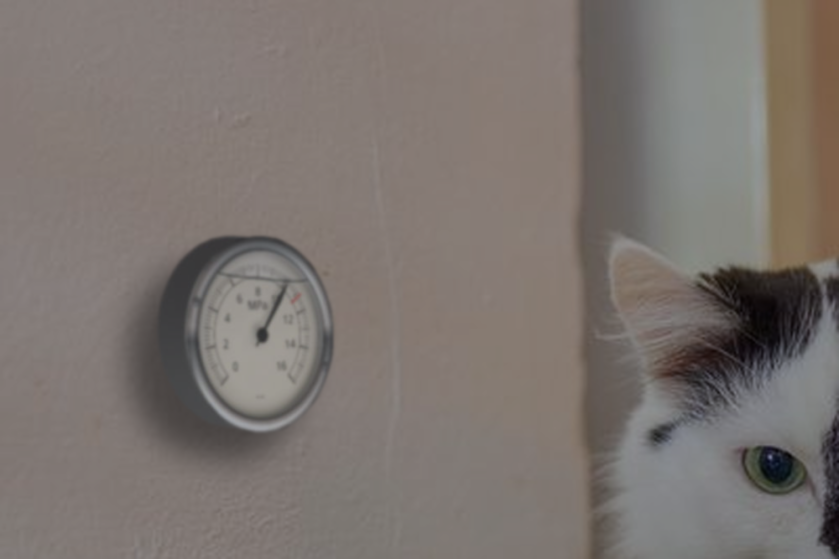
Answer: 10 (MPa)
